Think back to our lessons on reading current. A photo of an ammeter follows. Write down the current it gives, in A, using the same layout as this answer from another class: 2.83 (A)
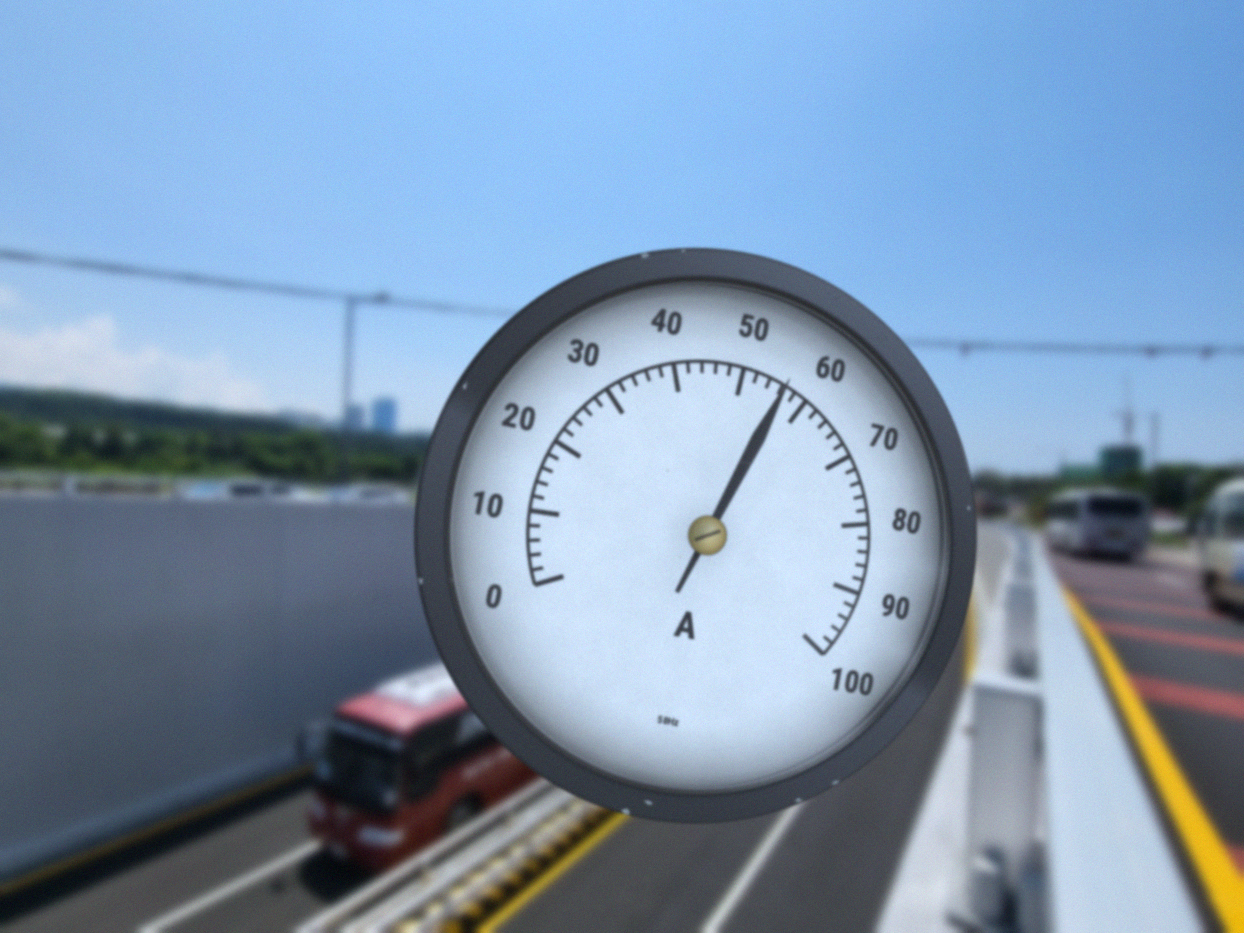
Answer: 56 (A)
